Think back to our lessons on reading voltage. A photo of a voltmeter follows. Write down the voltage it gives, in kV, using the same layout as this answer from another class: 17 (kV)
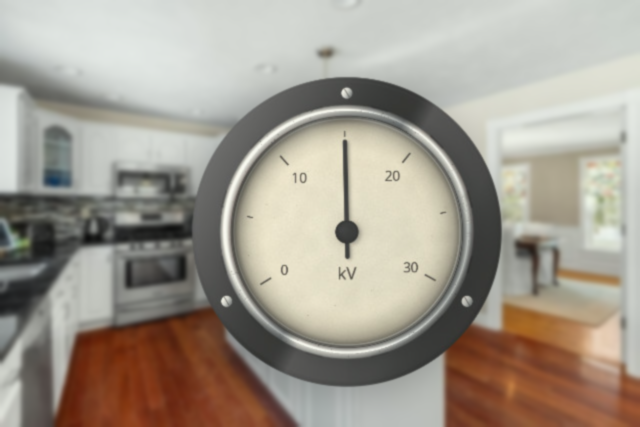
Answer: 15 (kV)
